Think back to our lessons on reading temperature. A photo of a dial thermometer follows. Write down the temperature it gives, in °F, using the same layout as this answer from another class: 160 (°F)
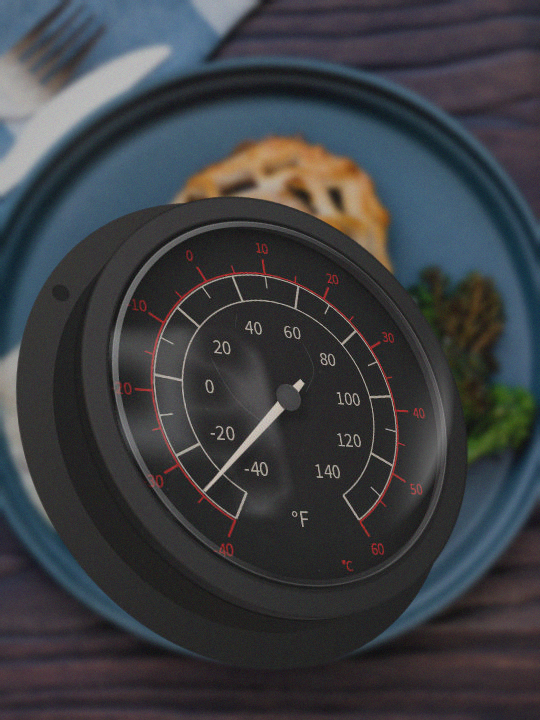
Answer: -30 (°F)
